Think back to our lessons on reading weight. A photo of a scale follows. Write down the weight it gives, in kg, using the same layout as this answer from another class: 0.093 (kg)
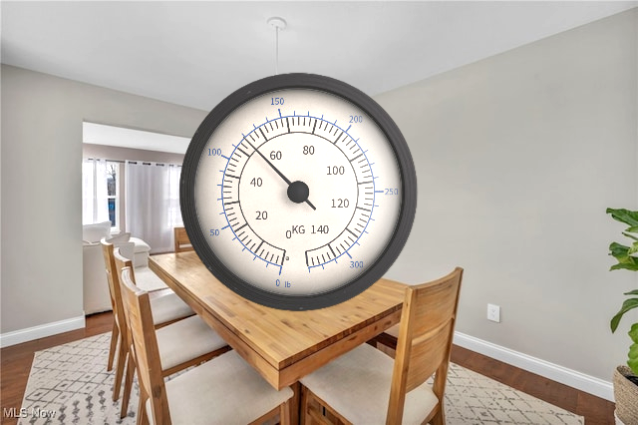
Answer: 54 (kg)
